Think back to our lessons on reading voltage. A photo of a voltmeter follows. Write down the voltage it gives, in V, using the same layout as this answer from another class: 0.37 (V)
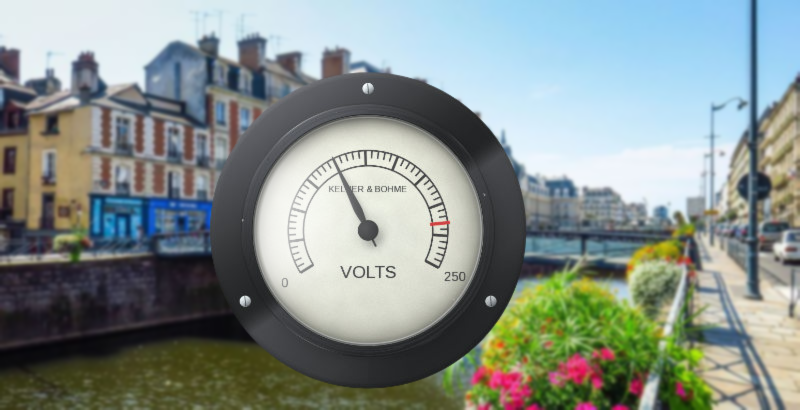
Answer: 100 (V)
